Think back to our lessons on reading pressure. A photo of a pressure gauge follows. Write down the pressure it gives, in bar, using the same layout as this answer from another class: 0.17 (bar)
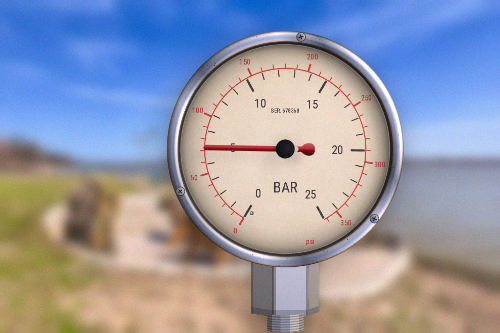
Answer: 5 (bar)
